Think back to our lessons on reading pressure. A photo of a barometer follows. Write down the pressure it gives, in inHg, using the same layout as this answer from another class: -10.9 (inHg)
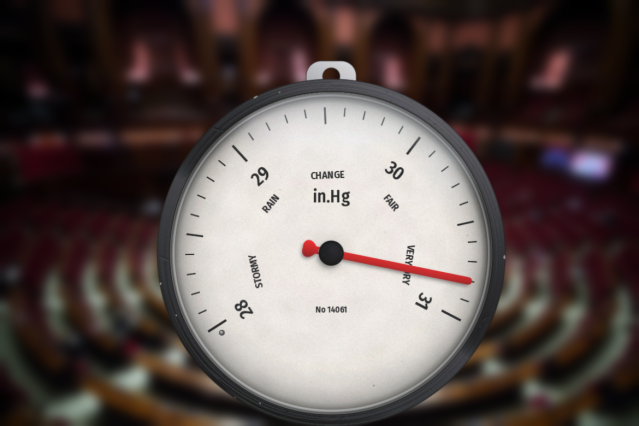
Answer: 30.8 (inHg)
